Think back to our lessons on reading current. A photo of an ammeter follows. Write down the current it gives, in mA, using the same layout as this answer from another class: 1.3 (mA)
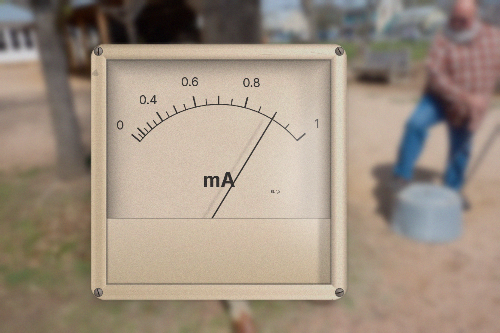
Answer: 0.9 (mA)
